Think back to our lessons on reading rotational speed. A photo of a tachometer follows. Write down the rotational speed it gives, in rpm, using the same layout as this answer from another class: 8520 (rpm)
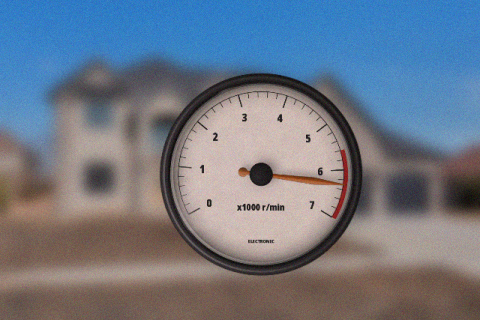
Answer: 6300 (rpm)
